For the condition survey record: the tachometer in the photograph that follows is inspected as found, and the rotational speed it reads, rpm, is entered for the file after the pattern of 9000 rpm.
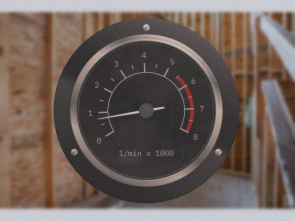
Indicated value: 750 rpm
